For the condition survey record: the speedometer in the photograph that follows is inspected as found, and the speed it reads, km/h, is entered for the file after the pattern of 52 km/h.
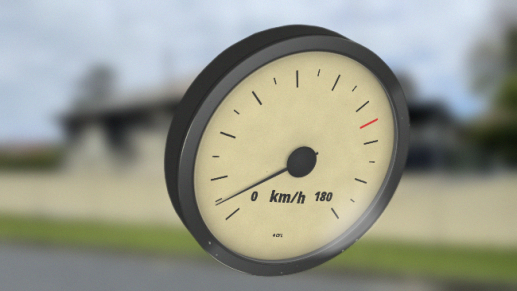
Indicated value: 10 km/h
